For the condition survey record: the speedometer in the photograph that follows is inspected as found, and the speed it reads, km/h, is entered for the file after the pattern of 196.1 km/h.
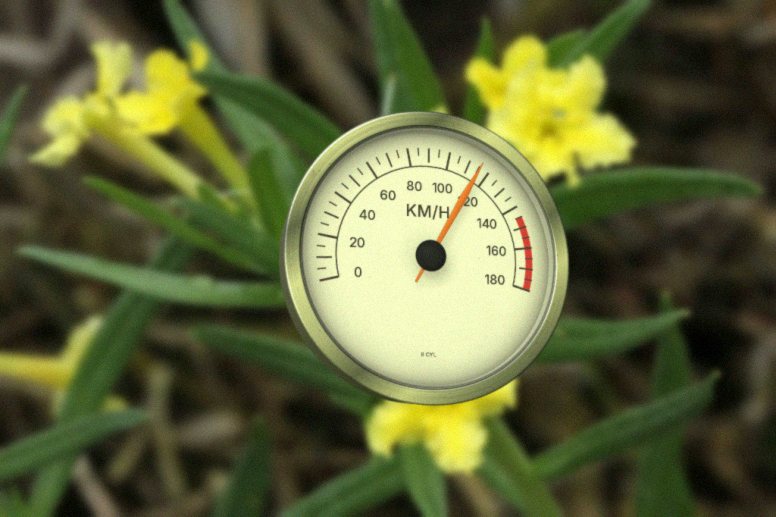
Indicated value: 115 km/h
